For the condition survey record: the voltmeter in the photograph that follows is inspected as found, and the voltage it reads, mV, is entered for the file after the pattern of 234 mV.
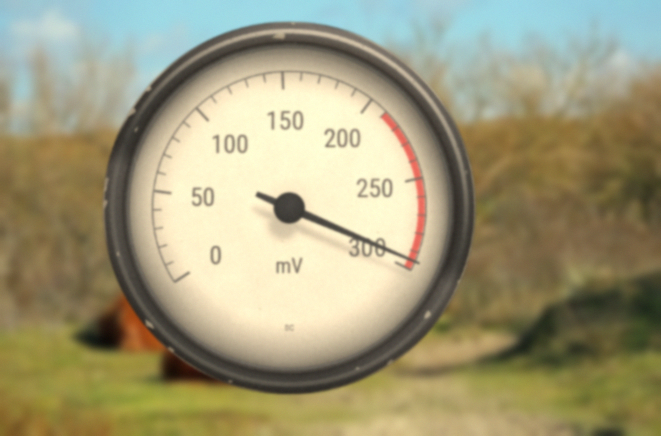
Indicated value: 295 mV
